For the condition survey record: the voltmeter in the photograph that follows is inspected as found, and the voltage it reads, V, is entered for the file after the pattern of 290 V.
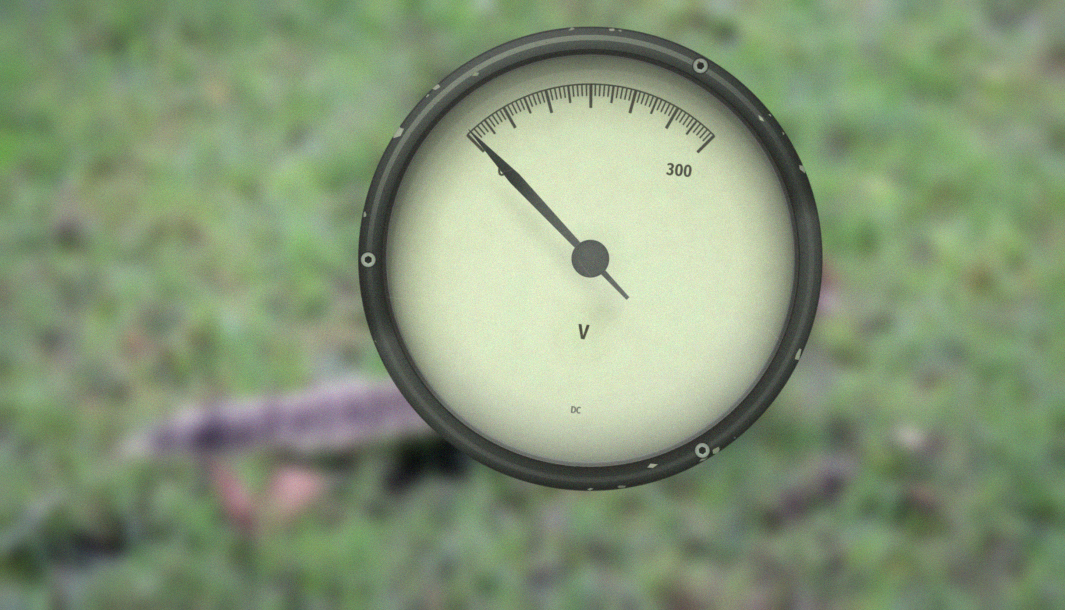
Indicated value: 5 V
